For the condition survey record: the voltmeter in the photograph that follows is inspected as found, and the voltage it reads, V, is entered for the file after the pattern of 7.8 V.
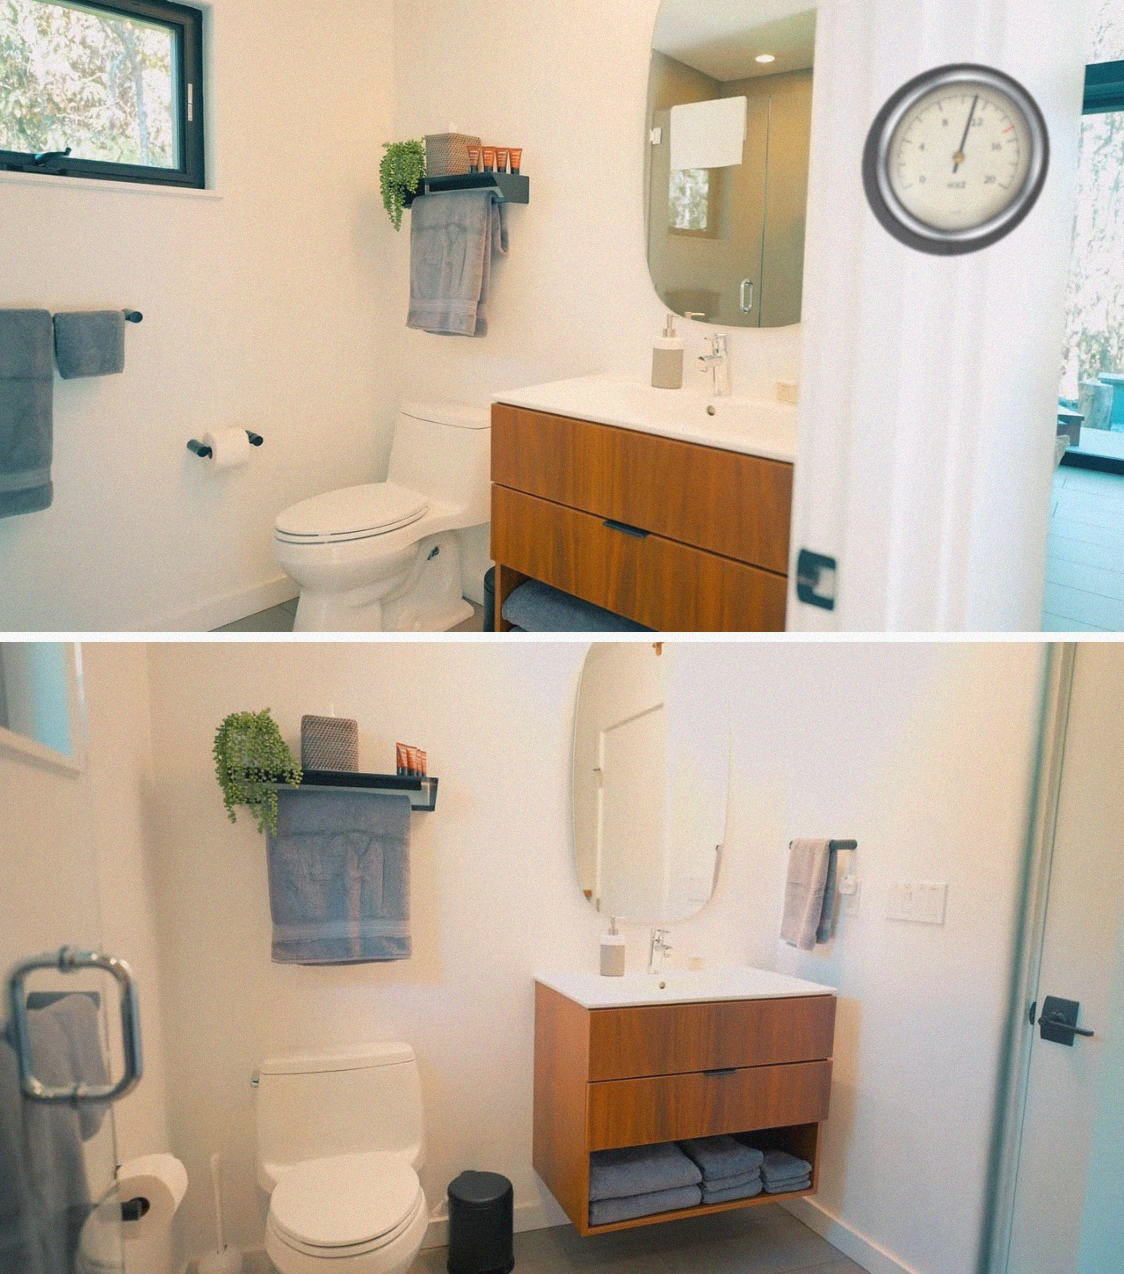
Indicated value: 11 V
